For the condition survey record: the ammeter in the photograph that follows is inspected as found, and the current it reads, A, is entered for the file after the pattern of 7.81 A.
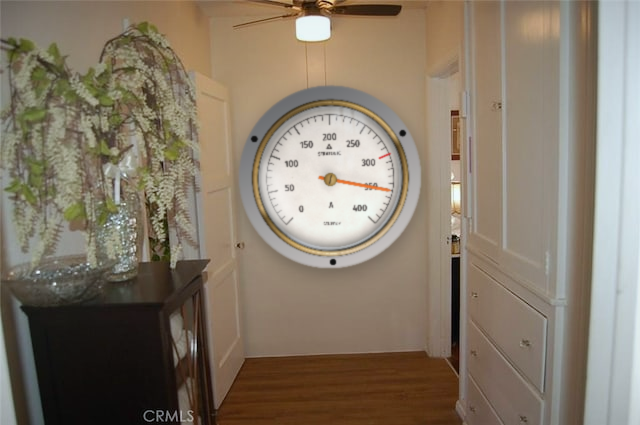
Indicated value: 350 A
